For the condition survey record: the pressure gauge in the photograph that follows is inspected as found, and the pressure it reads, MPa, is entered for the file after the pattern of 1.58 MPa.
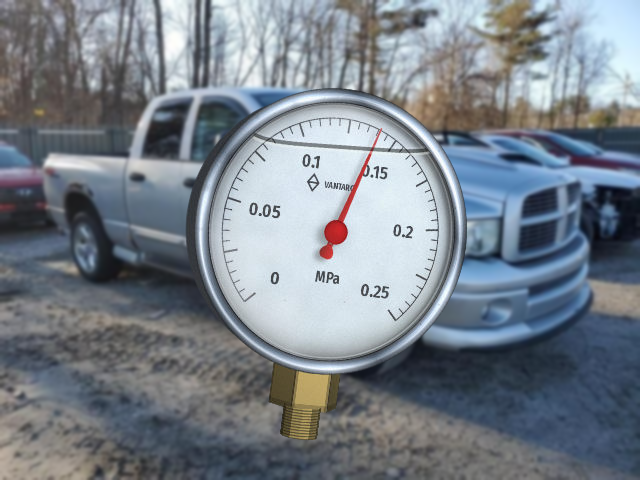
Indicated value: 0.14 MPa
